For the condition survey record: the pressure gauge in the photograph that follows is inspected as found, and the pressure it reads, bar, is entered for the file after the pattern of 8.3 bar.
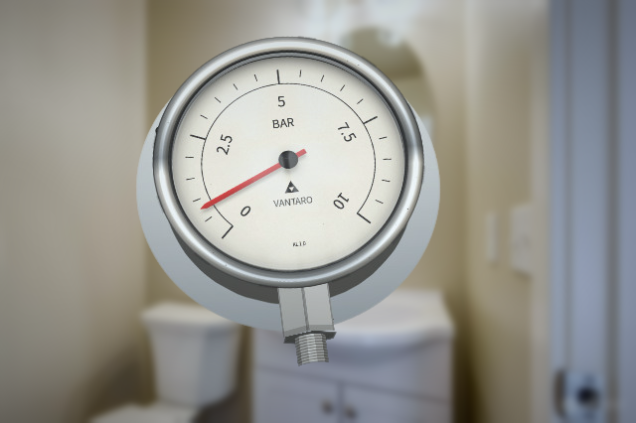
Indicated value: 0.75 bar
